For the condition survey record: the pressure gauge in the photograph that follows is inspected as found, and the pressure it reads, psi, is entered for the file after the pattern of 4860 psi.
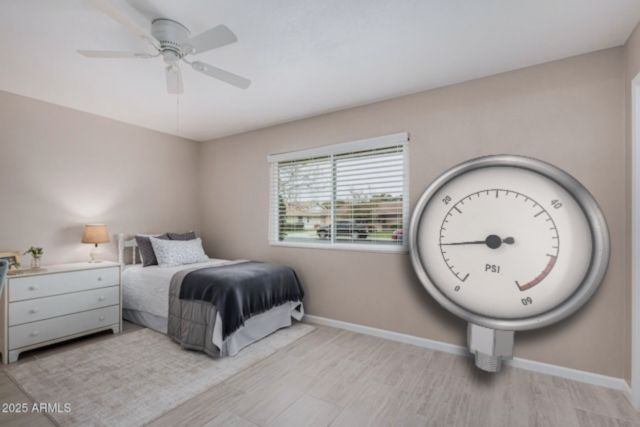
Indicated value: 10 psi
